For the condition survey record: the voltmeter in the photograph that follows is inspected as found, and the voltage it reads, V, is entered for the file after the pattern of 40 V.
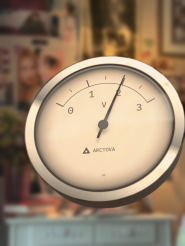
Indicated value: 2 V
